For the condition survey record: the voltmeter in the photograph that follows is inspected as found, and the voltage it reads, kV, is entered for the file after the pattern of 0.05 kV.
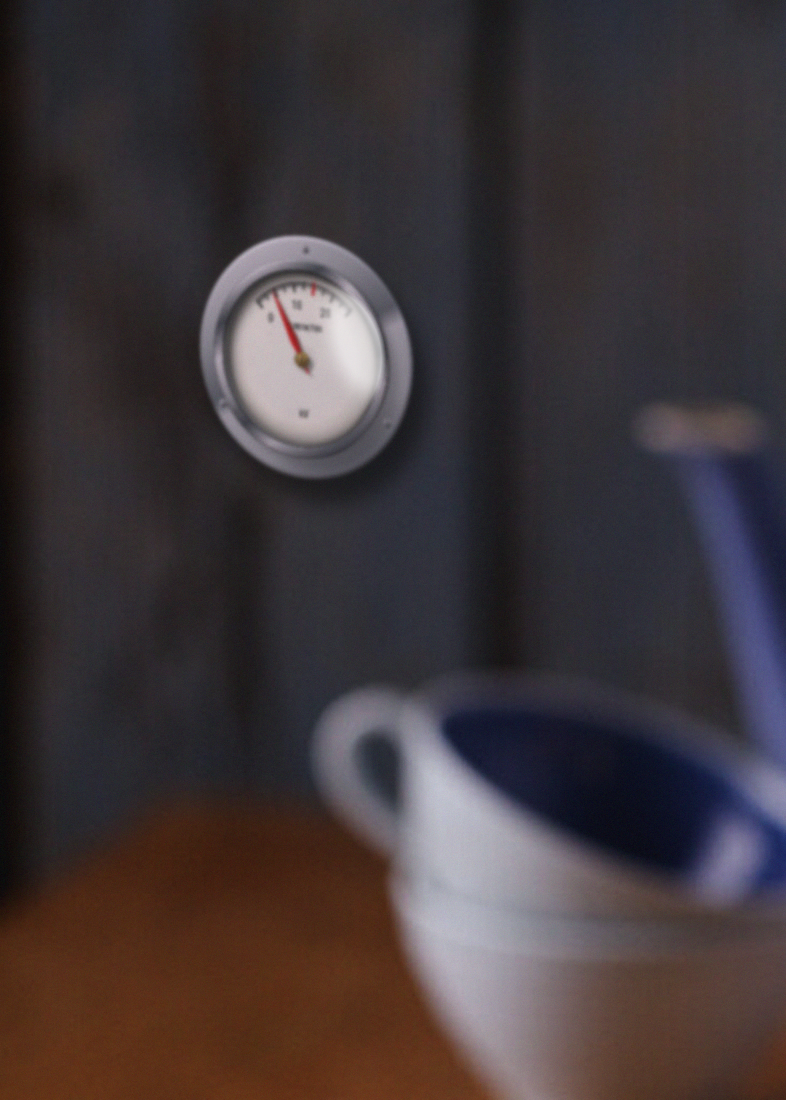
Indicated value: 5 kV
